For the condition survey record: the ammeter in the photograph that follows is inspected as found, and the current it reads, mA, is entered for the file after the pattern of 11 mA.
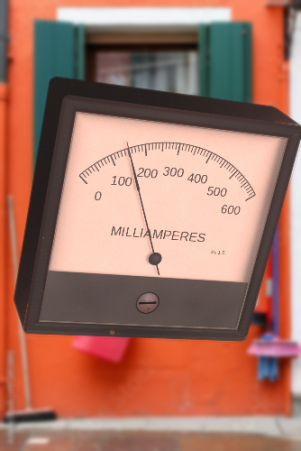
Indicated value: 150 mA
